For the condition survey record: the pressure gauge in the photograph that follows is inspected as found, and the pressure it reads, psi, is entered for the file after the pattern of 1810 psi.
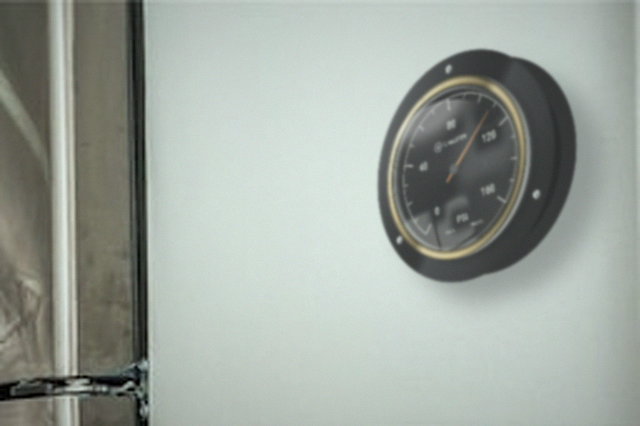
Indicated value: 110 psi
